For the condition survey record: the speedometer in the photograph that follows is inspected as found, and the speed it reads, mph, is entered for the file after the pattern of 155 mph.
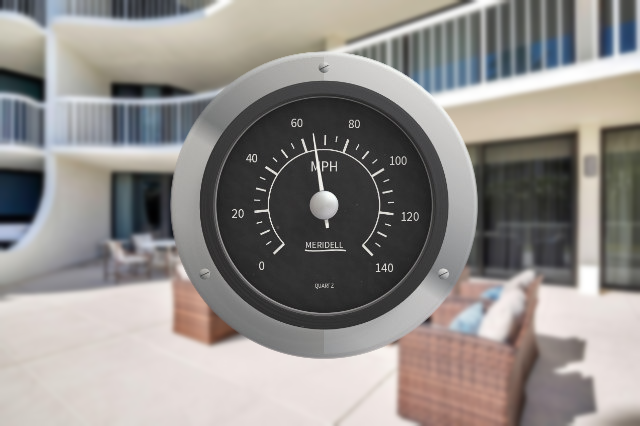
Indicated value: 65 mph
